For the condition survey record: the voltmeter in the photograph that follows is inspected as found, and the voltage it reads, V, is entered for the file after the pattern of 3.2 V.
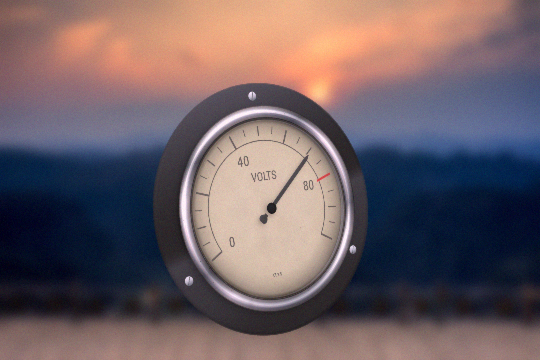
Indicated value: 70 V
